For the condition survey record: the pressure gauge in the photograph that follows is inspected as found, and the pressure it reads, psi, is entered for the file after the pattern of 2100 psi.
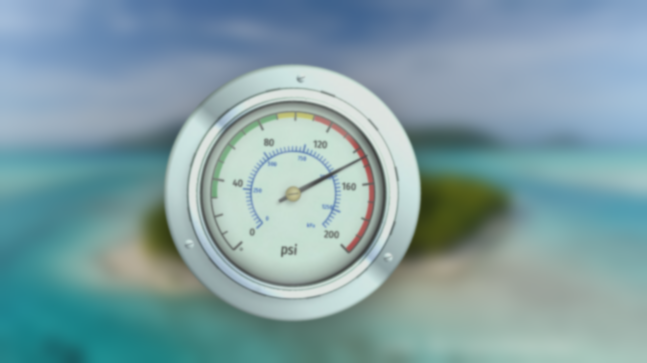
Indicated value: 145 psi
